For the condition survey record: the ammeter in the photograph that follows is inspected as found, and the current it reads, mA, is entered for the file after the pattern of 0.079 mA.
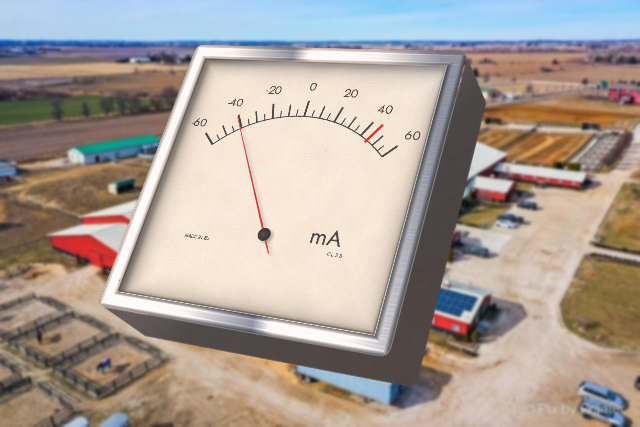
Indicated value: -40 mA
